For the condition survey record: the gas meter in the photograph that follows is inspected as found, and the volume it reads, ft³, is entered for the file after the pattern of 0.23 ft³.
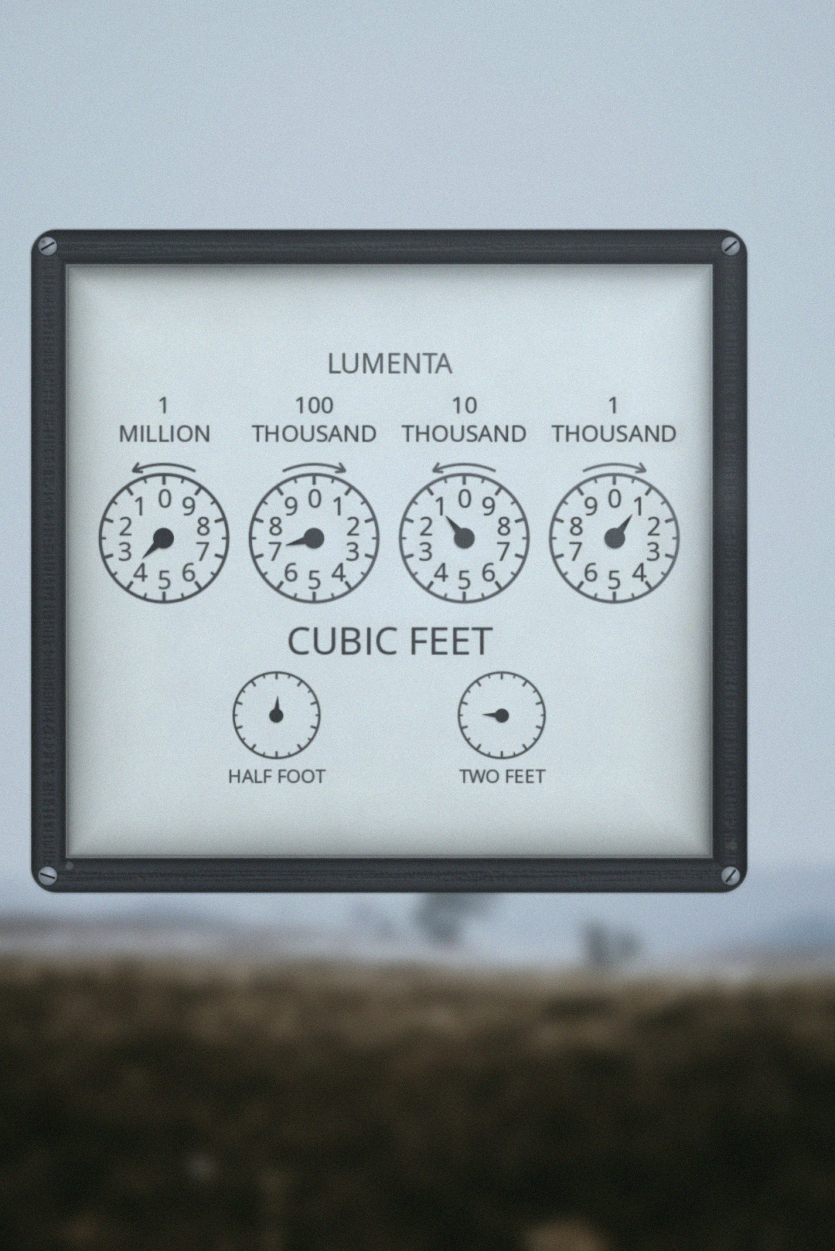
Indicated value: 371100 ft³
